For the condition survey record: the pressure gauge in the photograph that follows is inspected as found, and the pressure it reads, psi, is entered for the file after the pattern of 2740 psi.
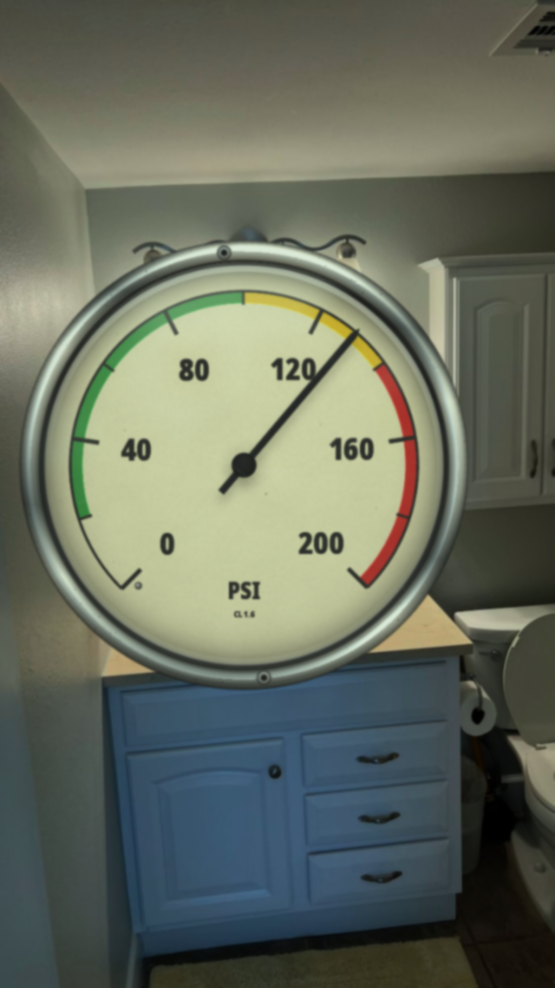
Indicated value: 130 psi
